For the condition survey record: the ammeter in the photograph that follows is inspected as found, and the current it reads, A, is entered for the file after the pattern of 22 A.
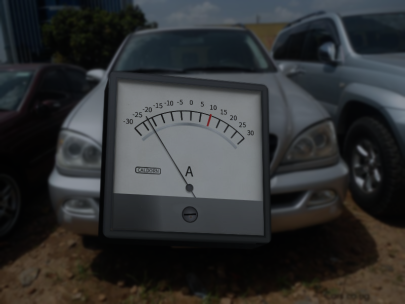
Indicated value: -22.5 A
